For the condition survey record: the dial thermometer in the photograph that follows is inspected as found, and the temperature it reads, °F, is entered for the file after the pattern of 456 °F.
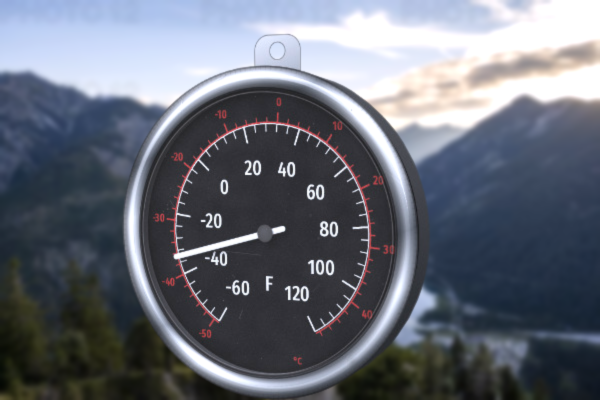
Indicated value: -34 °F
